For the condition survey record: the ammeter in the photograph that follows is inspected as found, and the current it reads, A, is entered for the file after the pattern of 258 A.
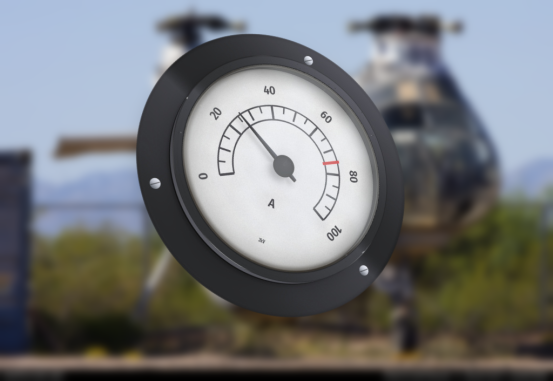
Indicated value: 25 A
